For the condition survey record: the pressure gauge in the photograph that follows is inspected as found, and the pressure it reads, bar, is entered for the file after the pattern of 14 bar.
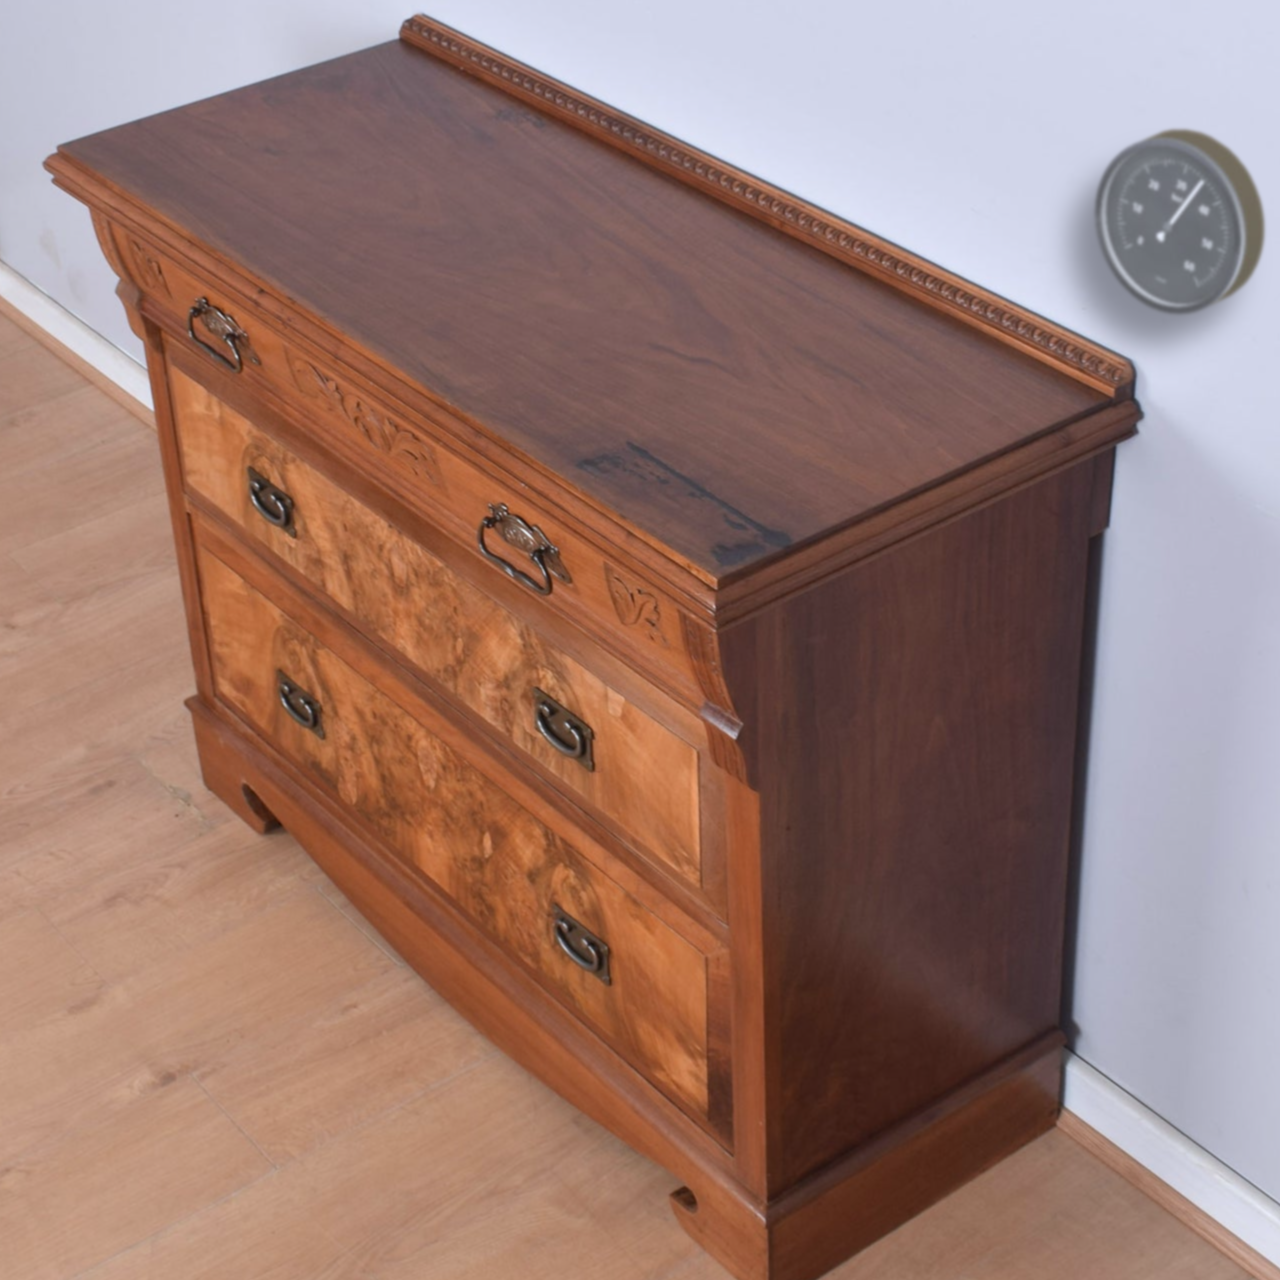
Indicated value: 35 bar
